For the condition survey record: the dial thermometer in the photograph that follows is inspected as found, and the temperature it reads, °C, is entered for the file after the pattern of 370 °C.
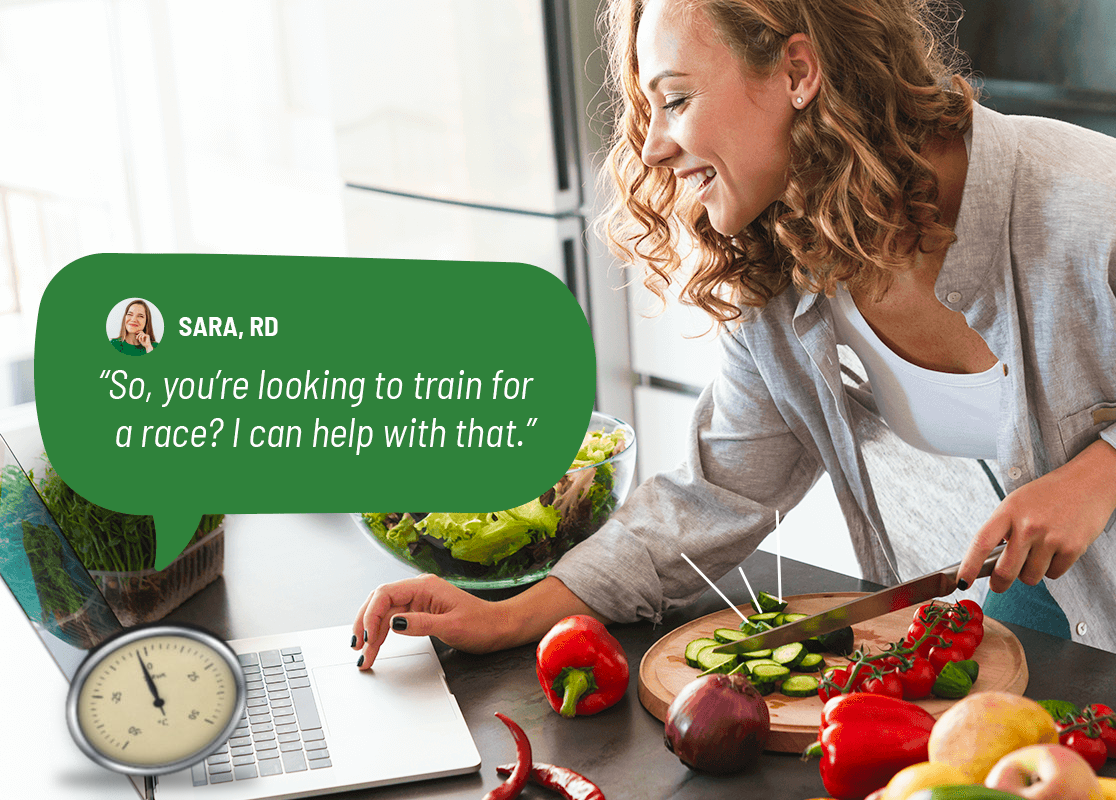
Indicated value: -2.5 °C
